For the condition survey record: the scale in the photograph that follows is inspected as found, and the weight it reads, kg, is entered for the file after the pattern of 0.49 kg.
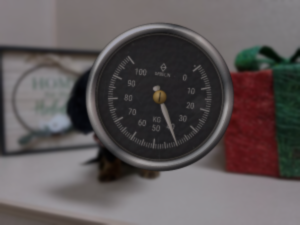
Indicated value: 40 kg
